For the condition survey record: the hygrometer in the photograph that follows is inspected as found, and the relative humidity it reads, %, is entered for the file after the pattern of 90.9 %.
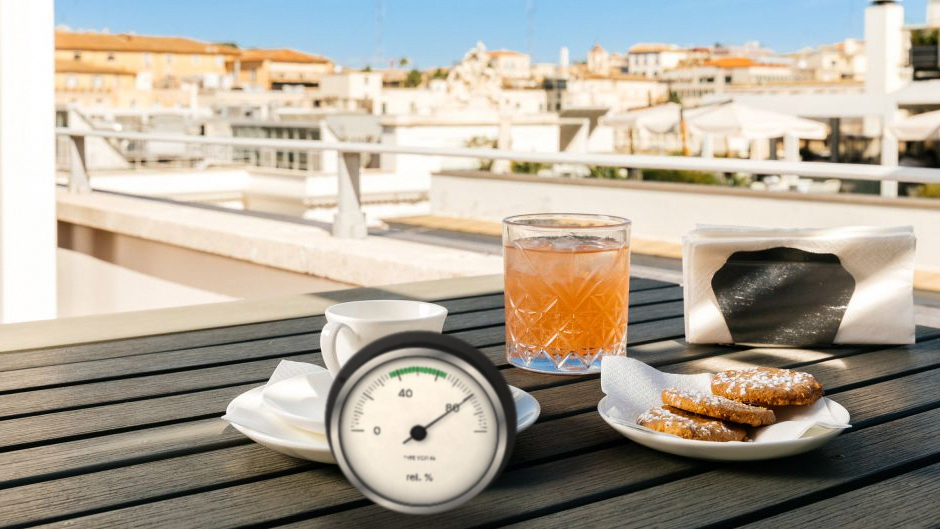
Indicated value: 80 %
